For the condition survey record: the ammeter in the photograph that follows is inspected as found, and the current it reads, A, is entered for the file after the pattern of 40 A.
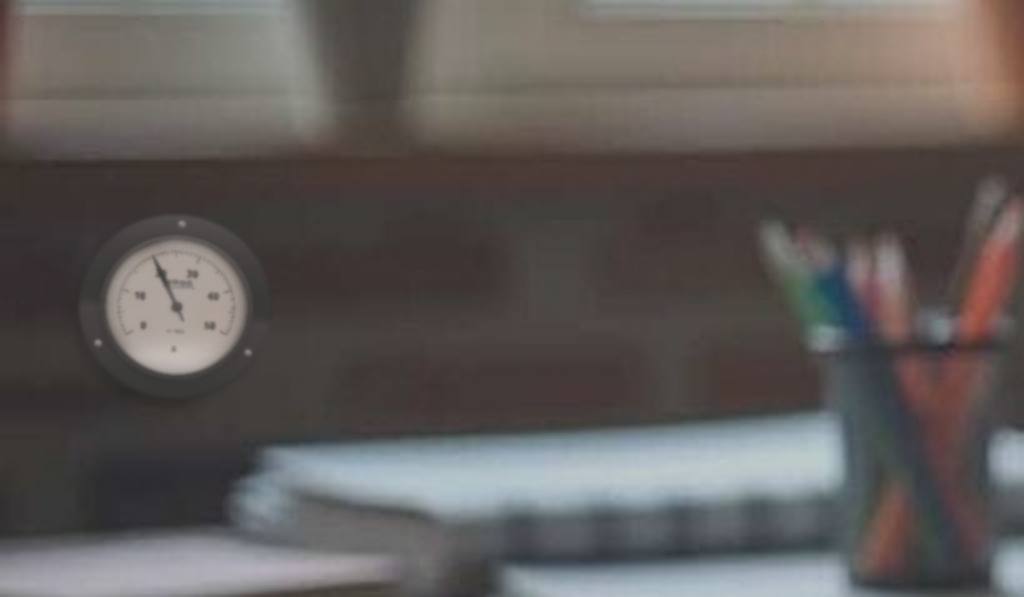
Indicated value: 20 A
